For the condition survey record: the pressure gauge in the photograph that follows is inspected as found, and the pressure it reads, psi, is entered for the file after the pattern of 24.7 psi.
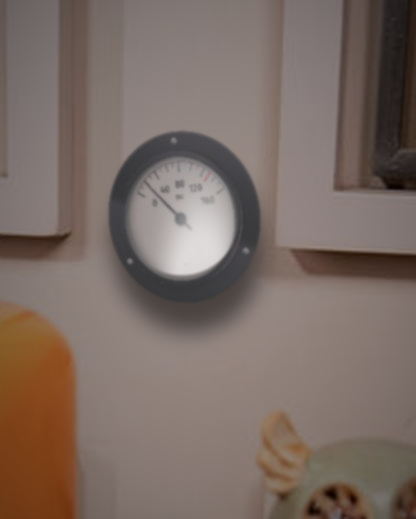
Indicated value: 20 psi
